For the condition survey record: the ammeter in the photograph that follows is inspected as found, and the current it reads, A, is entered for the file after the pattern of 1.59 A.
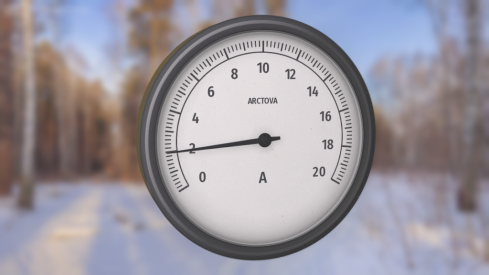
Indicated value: 2 A
